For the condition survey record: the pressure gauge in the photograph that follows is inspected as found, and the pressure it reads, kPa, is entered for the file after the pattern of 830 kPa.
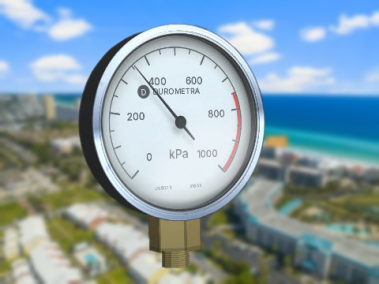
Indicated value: 350 kPa
